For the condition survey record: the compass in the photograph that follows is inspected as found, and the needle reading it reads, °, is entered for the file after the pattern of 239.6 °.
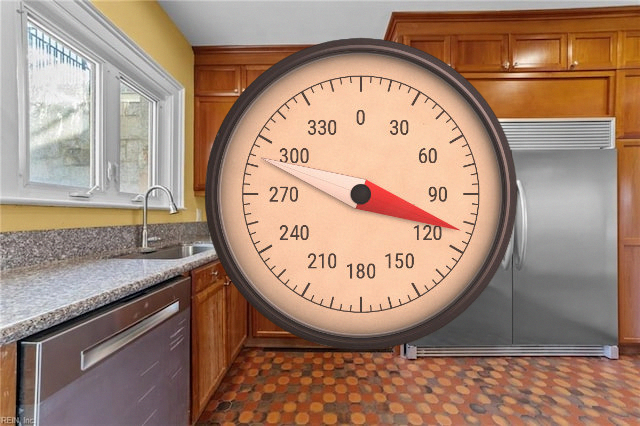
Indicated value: 110 °
